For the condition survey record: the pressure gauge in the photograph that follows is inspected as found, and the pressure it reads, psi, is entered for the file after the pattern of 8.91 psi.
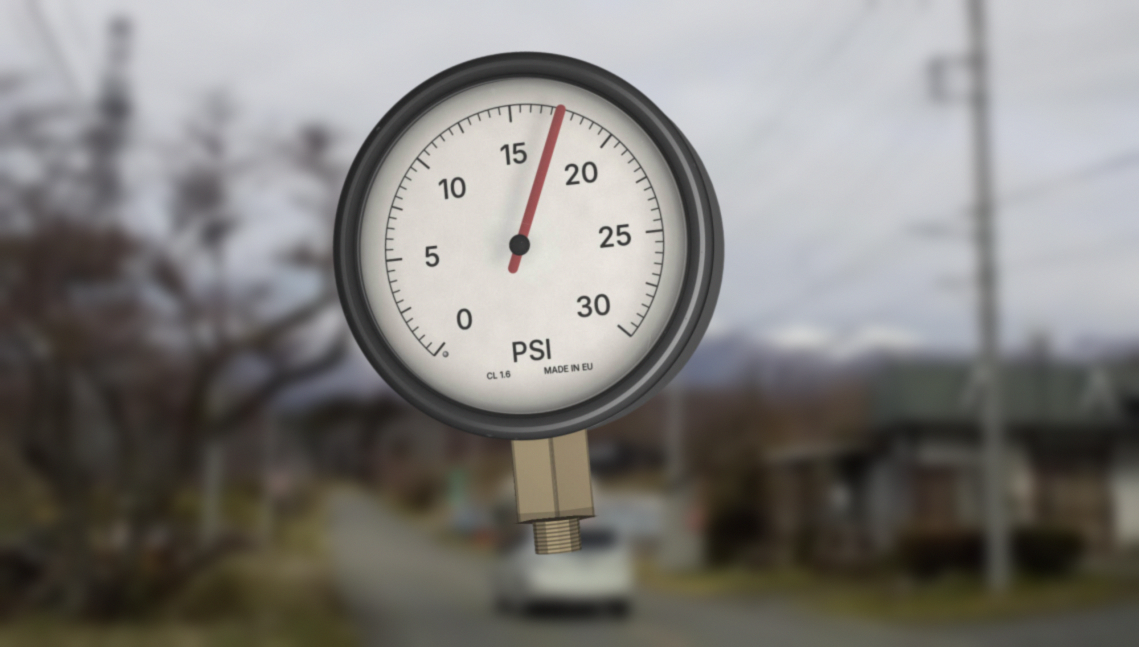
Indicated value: 17.5 psi
